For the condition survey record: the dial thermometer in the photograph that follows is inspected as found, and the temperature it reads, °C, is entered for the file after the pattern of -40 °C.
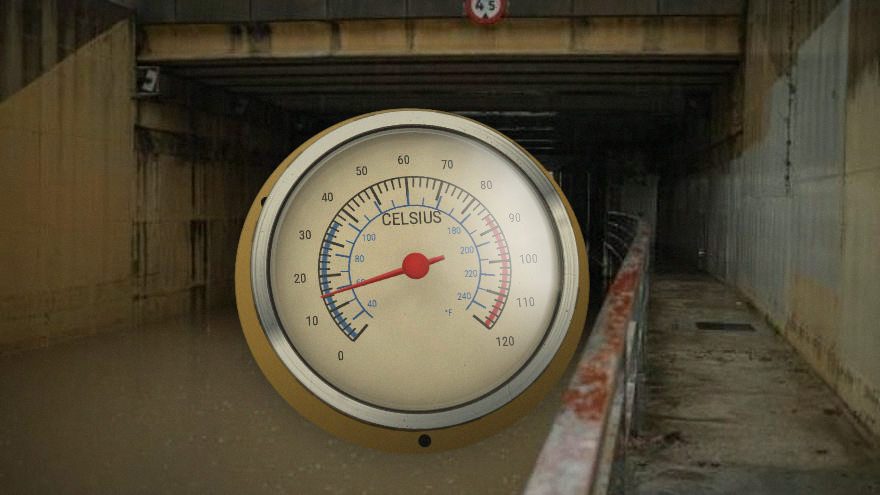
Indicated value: 14 °C
